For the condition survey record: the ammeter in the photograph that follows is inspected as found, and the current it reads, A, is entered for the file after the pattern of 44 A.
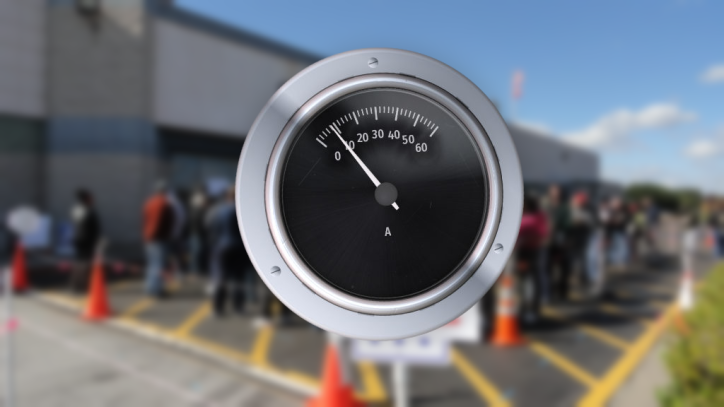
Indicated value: 8 A
